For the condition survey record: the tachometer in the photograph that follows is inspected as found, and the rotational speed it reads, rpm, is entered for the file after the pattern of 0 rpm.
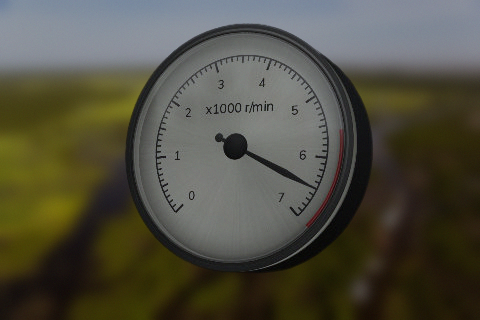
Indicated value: 6500 rpm
